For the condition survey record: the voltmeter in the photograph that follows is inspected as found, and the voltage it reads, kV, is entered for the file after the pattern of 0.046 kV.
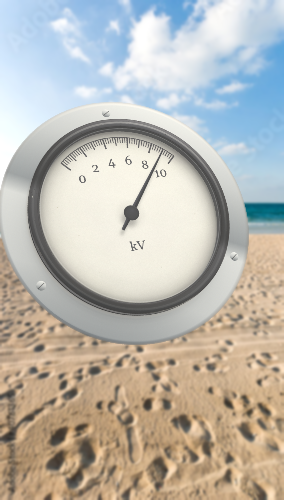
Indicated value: 9 kV
